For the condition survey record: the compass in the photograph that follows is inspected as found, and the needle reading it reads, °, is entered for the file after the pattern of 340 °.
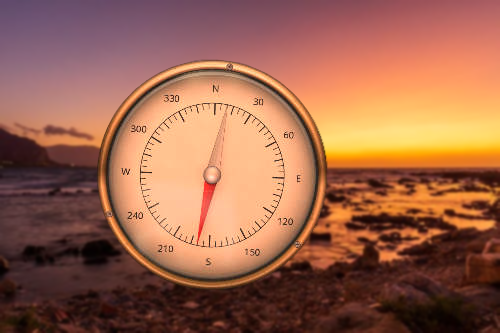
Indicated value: 190 °
